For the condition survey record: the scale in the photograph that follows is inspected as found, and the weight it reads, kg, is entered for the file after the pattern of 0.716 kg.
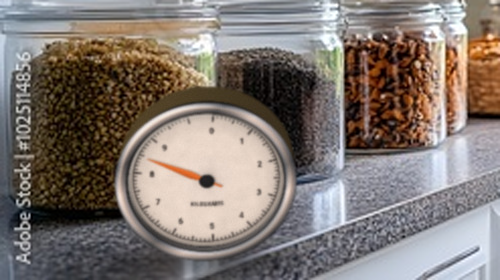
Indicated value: 8.5 kg
